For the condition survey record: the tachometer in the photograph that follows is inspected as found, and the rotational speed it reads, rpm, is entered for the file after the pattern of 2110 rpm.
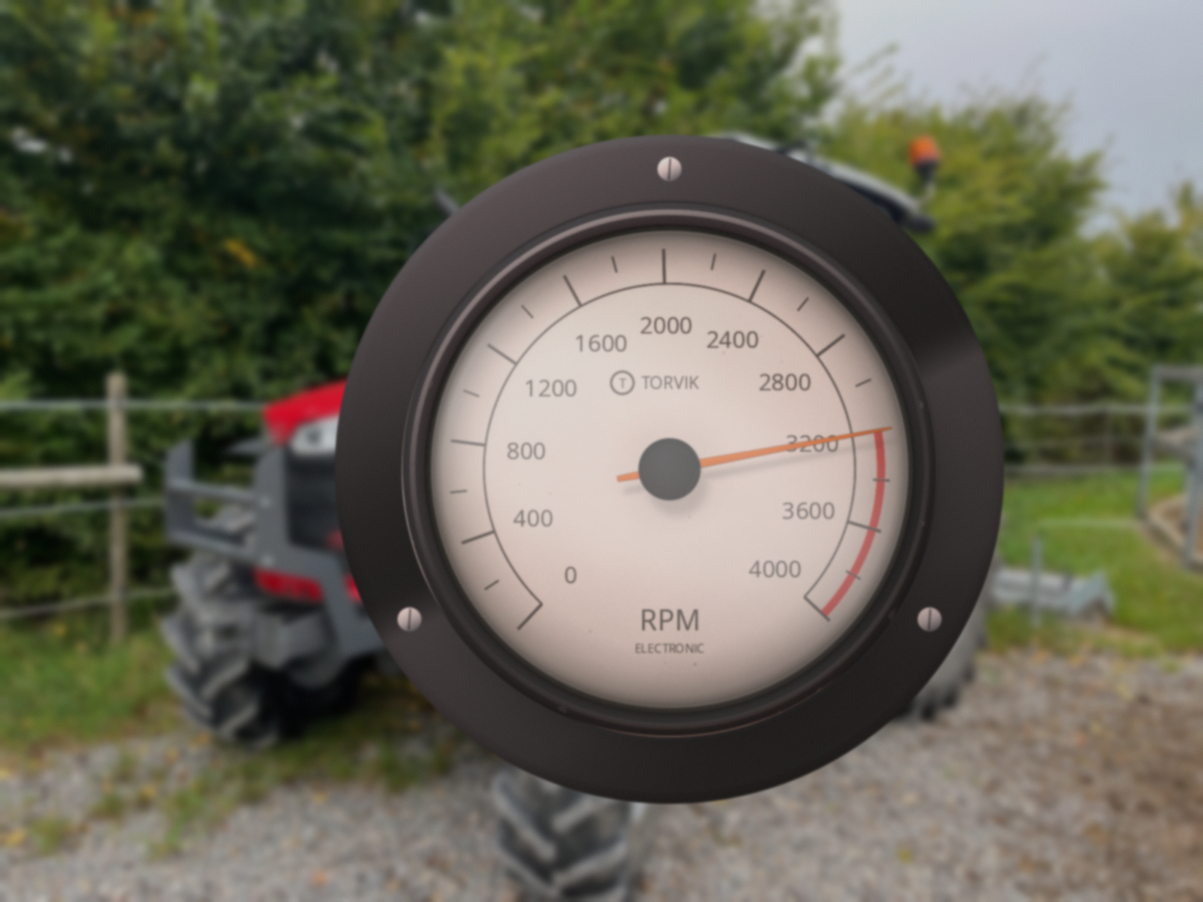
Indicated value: 3200 rpm
